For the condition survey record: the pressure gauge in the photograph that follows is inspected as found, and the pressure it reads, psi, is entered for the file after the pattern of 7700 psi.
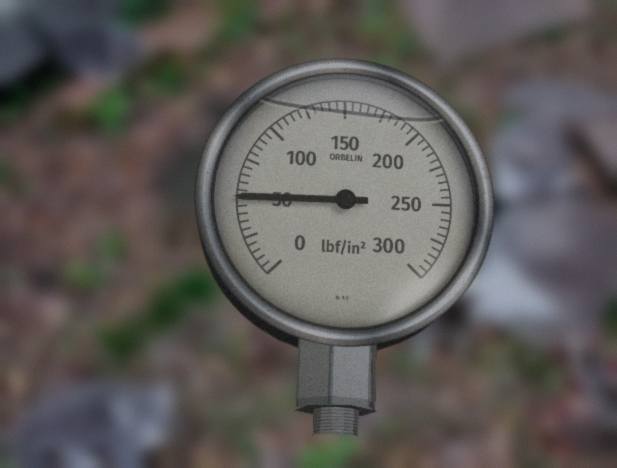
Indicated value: 50 psi
